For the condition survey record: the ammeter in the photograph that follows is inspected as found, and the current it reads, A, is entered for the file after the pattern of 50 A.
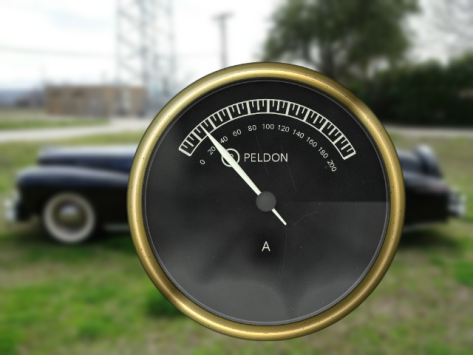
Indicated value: 30 A
